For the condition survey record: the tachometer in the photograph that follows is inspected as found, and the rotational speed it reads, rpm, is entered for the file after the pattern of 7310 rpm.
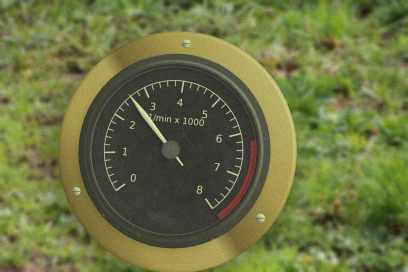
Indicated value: 2600 rpm
